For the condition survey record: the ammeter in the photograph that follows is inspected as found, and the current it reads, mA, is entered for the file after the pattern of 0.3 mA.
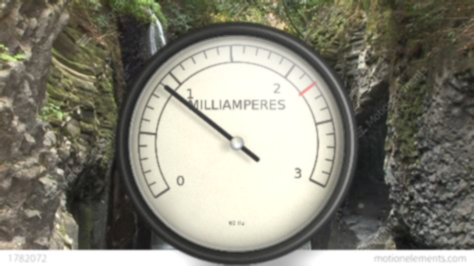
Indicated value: 0.9 mA
